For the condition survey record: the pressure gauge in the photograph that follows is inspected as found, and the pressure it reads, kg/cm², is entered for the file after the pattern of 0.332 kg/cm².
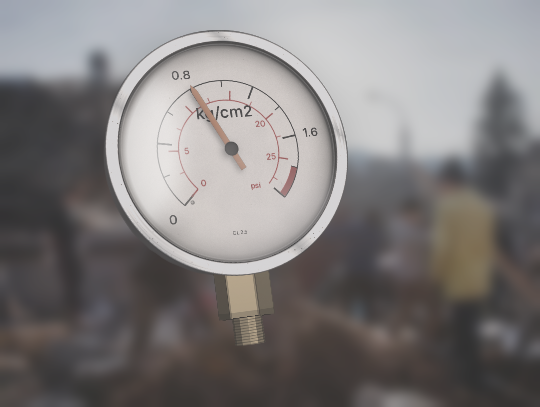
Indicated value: 0.8 kg/cm²
